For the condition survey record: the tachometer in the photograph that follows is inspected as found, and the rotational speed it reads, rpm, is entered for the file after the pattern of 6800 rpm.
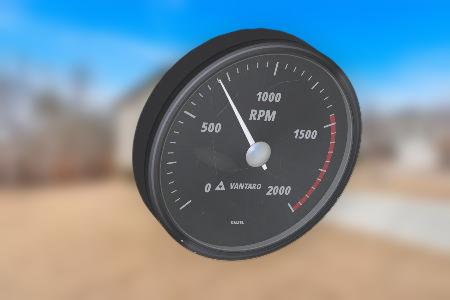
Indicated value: 700 rpm
